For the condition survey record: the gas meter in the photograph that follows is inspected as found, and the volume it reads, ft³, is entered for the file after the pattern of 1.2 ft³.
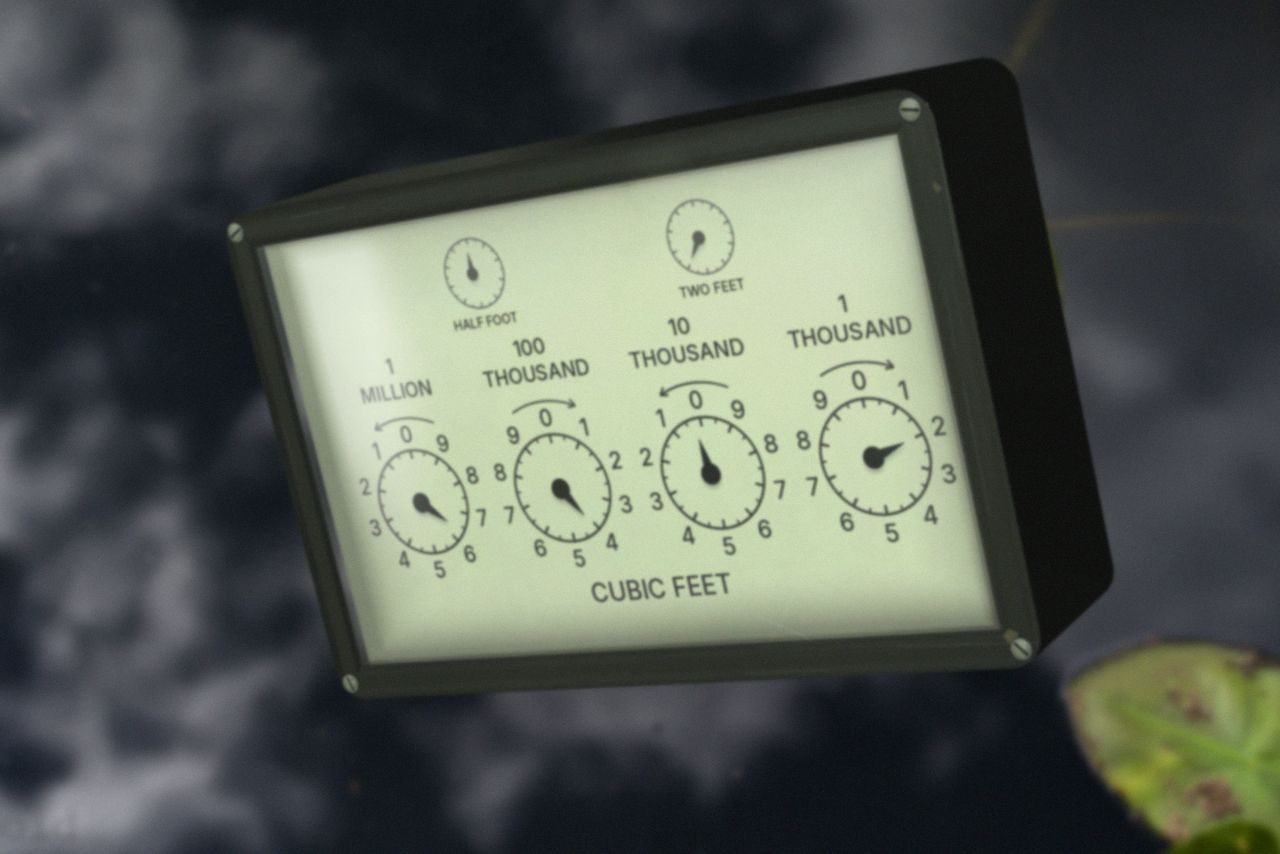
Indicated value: 640200 ft³
